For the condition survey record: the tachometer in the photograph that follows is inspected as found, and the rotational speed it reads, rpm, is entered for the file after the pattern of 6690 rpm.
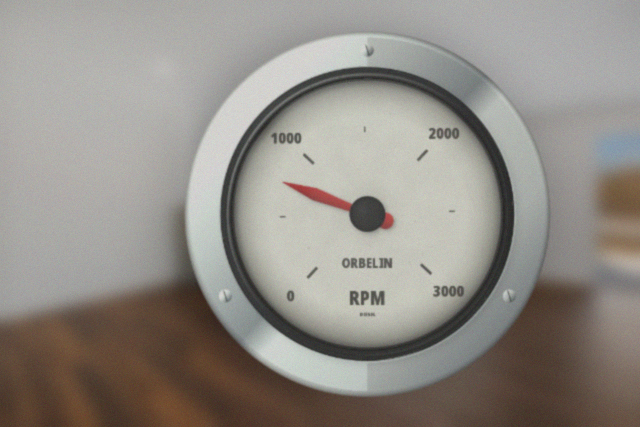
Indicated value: 750 rpm
